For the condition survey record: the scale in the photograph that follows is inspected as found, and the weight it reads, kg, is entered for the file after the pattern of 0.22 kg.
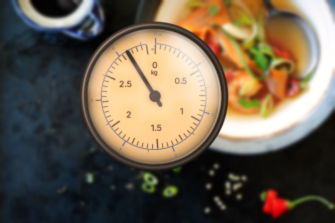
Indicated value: 2.8 kg
